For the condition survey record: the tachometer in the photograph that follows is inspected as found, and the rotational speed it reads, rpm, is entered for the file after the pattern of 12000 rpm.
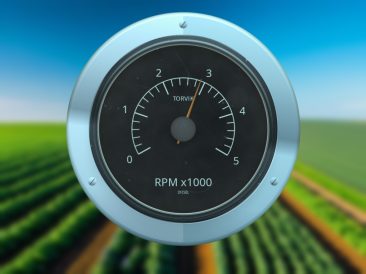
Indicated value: 2900 rpm
